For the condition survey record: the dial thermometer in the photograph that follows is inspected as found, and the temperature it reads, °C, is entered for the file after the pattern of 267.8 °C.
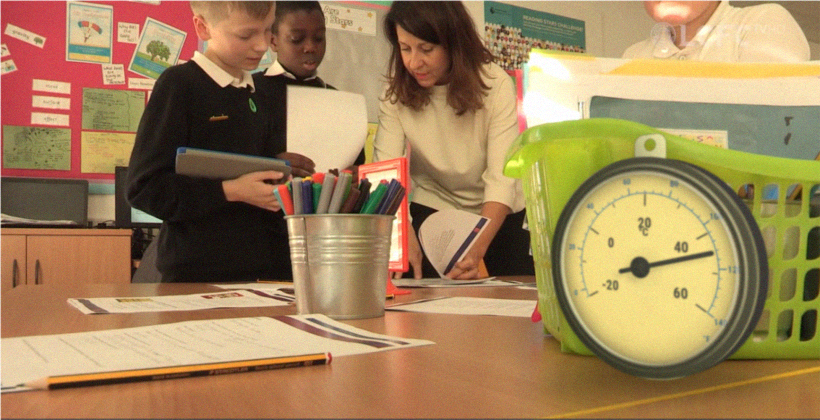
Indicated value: 45 °C
